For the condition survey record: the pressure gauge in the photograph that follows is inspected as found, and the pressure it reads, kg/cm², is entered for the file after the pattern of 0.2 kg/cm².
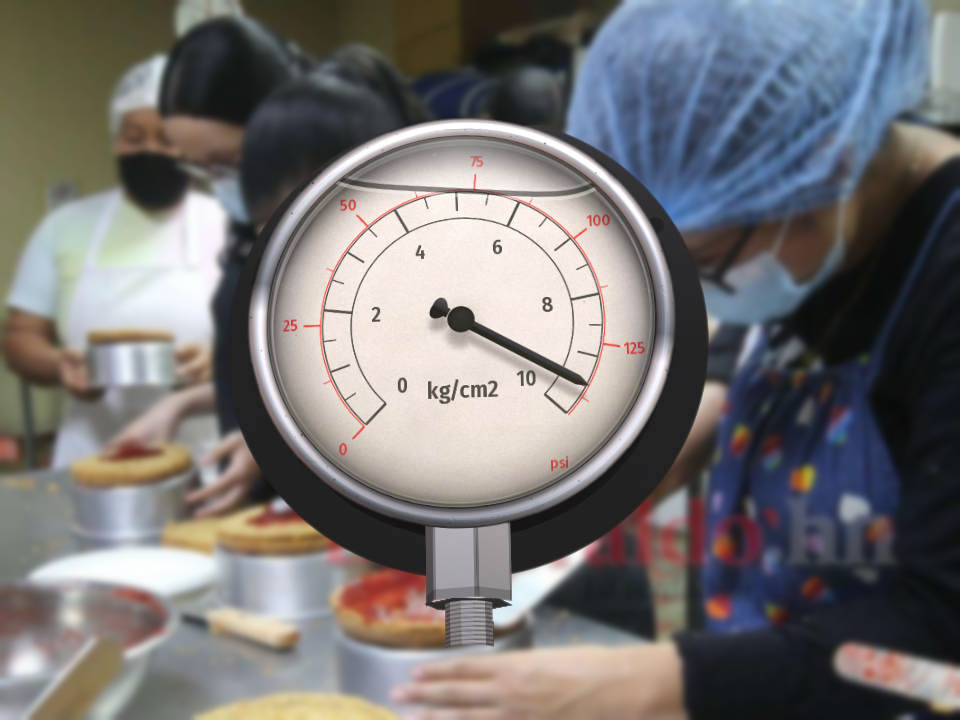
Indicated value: 9.5 kg/cm²
